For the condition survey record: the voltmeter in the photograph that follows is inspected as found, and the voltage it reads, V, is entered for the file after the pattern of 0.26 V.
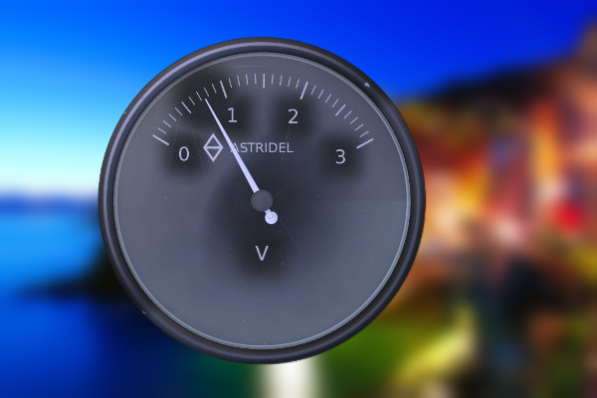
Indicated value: 0.75 V
